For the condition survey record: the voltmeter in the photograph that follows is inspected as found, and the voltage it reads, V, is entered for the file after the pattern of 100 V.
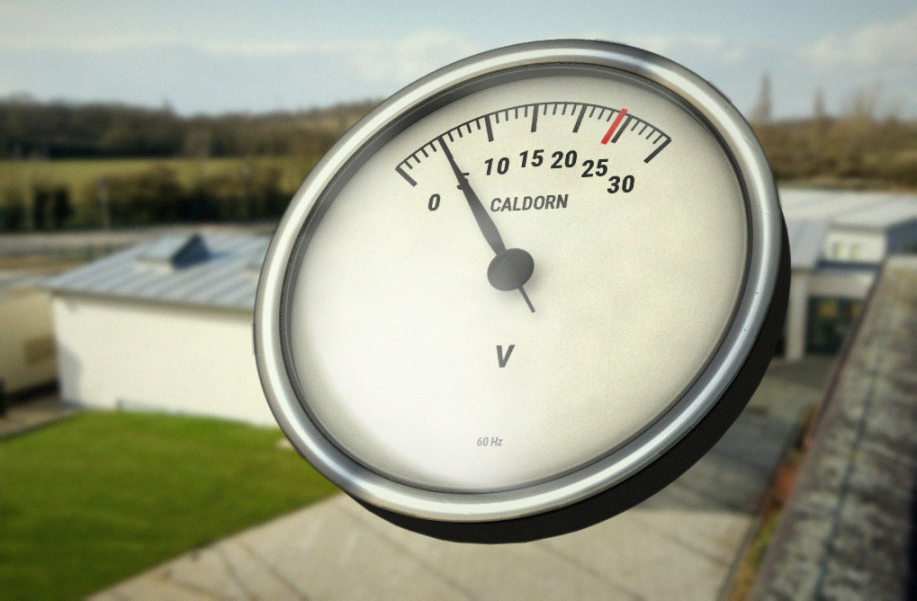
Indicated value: 5 V
